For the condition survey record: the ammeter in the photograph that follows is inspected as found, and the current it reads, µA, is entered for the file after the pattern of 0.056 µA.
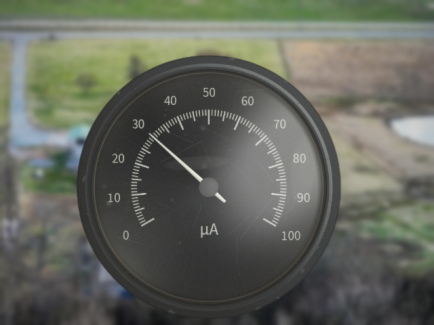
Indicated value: 30 µA
